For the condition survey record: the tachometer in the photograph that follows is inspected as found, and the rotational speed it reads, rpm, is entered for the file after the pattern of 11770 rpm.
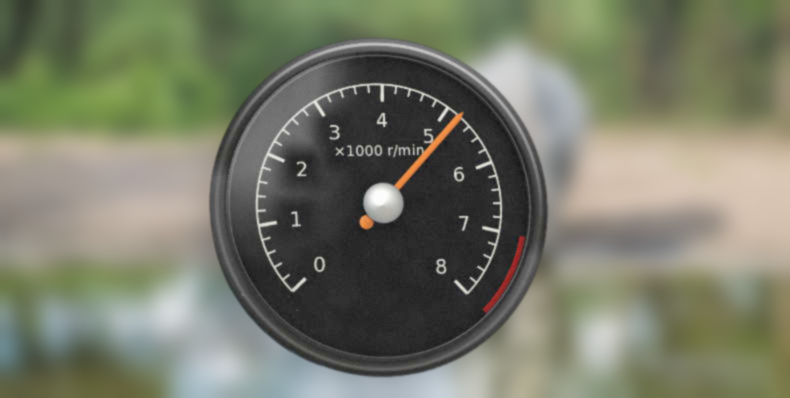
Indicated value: 5200 rpm
